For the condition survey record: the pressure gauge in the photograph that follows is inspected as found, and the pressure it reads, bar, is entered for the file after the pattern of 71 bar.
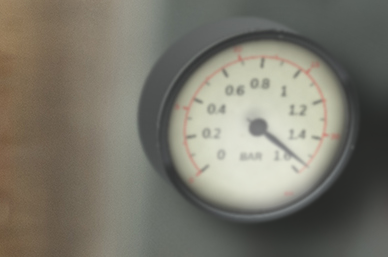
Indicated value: 1.55 bar
